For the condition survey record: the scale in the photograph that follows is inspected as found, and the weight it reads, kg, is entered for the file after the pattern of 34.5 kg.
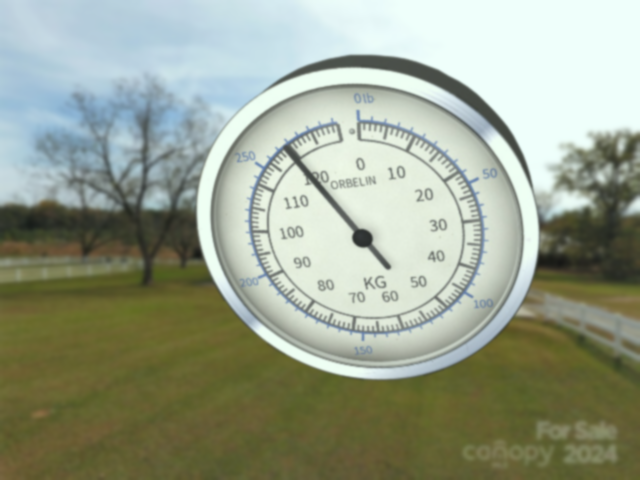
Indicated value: 120 kg
